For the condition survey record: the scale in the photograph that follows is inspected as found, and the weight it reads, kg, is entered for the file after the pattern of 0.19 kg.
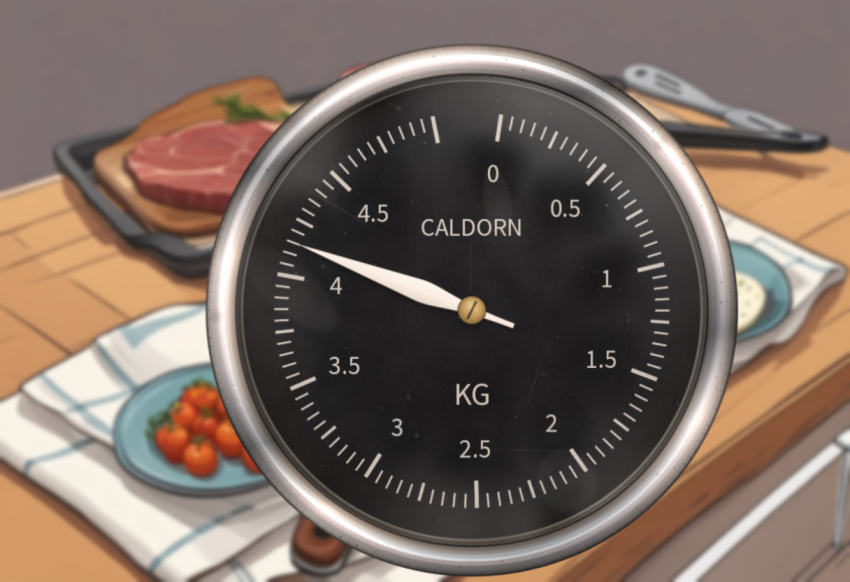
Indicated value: 4.15 kg
